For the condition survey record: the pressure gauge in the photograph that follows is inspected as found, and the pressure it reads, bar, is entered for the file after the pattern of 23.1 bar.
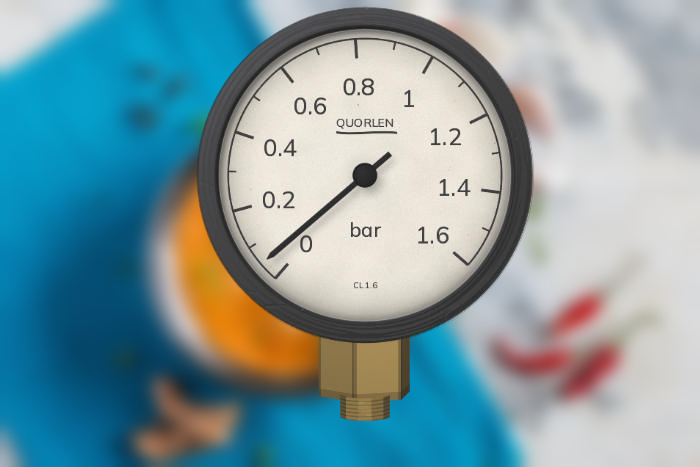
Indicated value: 0.05 bar
